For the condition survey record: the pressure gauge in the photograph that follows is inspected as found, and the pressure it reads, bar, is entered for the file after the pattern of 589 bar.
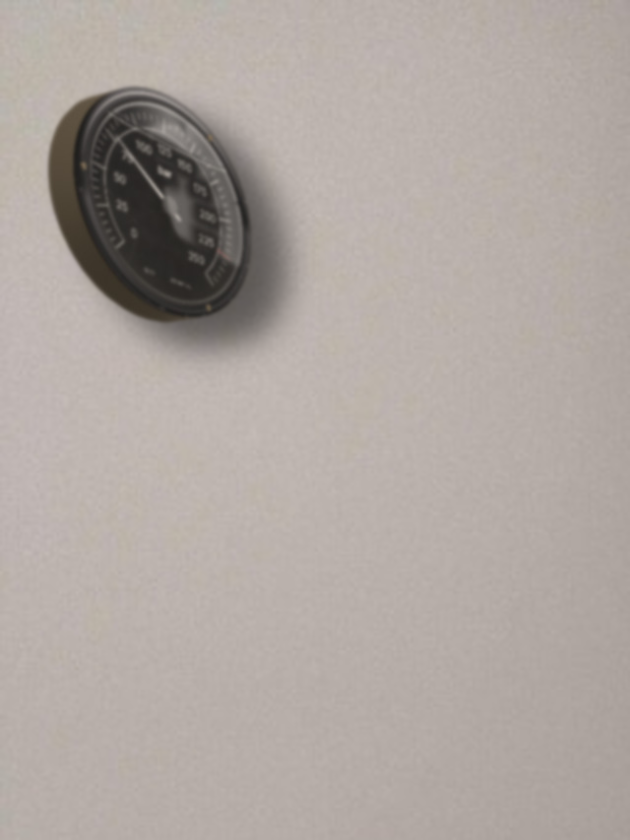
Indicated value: 75 bar
